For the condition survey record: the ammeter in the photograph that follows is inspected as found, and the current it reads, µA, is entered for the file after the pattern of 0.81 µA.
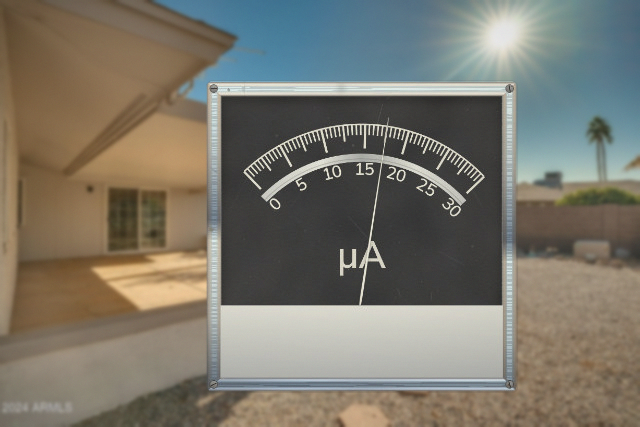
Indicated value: 17.5 µA
